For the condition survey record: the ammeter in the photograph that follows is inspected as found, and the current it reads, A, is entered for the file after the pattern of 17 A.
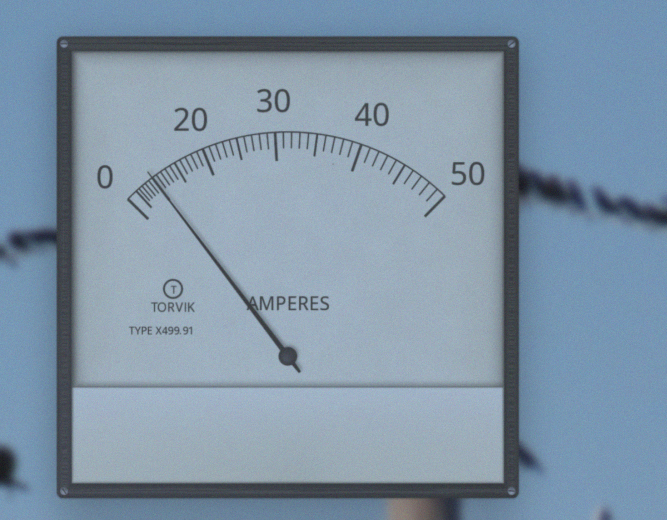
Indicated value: 10 A
